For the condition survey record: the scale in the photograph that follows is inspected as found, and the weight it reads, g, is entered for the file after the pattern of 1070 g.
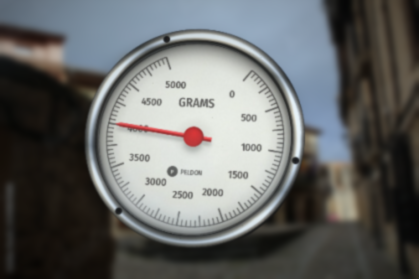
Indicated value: 4000 g
